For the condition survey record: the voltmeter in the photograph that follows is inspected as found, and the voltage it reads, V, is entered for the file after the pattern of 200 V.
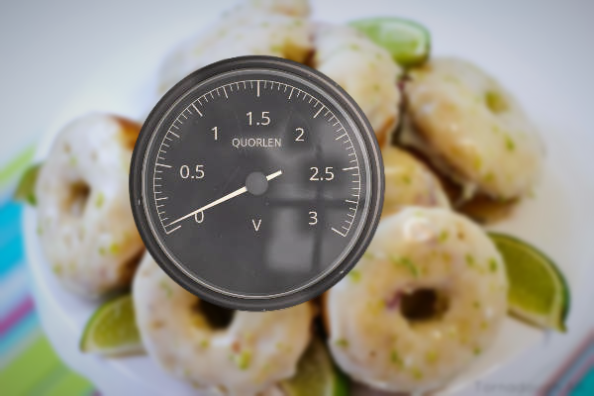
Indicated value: 0.05 V
